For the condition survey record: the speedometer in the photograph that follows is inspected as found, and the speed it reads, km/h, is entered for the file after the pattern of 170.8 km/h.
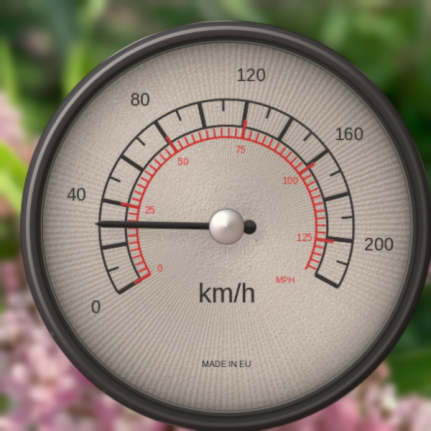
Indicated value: 30 km/h
